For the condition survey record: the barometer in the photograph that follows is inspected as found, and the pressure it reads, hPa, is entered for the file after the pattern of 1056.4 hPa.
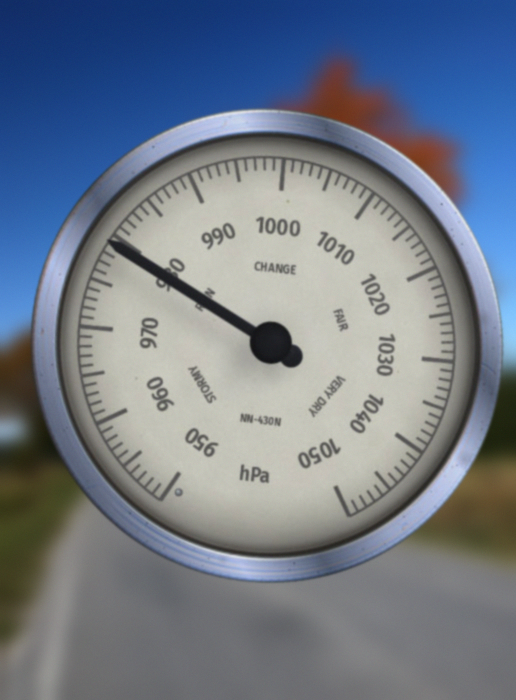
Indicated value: 979 hPa
